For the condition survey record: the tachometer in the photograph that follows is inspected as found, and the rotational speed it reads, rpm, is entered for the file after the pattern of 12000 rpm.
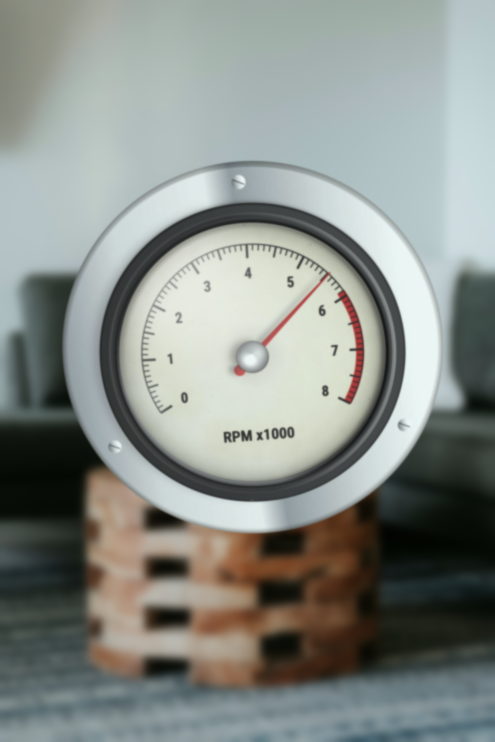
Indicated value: 5500 rpm
